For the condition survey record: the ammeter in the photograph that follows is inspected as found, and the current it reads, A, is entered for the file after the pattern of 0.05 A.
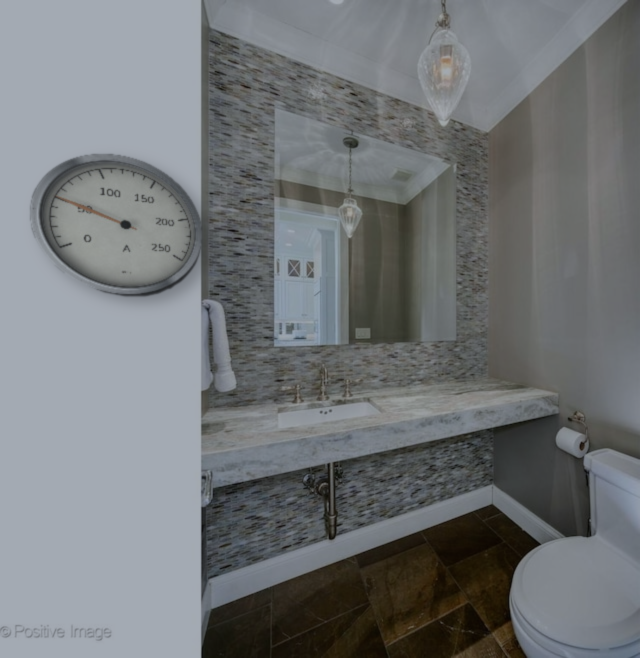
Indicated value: 50 A
